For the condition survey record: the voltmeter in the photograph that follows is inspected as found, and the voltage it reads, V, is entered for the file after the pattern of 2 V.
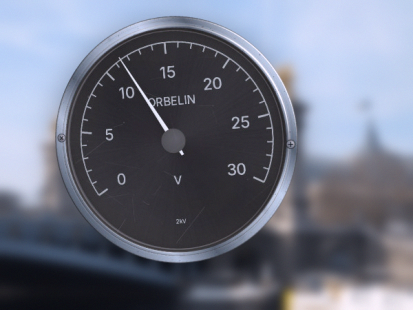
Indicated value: 11.5 V
